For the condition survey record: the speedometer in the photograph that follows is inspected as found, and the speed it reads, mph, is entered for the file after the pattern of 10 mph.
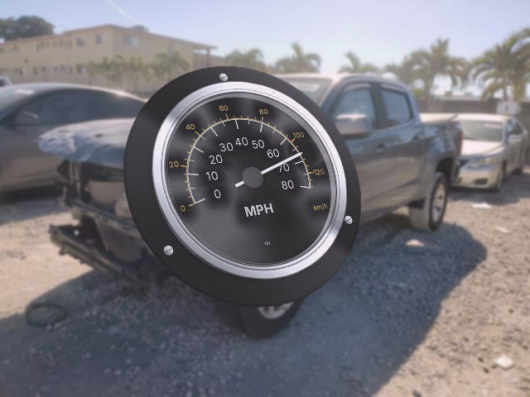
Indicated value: 67.5 mph
